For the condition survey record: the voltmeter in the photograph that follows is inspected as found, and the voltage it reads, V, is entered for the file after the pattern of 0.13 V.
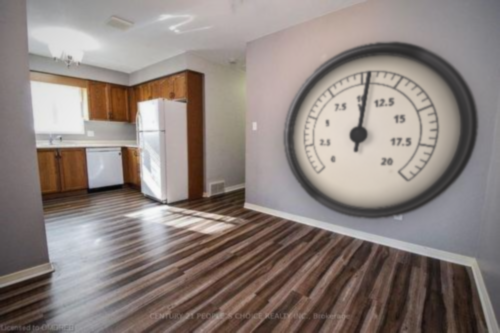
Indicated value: 10.5 V
